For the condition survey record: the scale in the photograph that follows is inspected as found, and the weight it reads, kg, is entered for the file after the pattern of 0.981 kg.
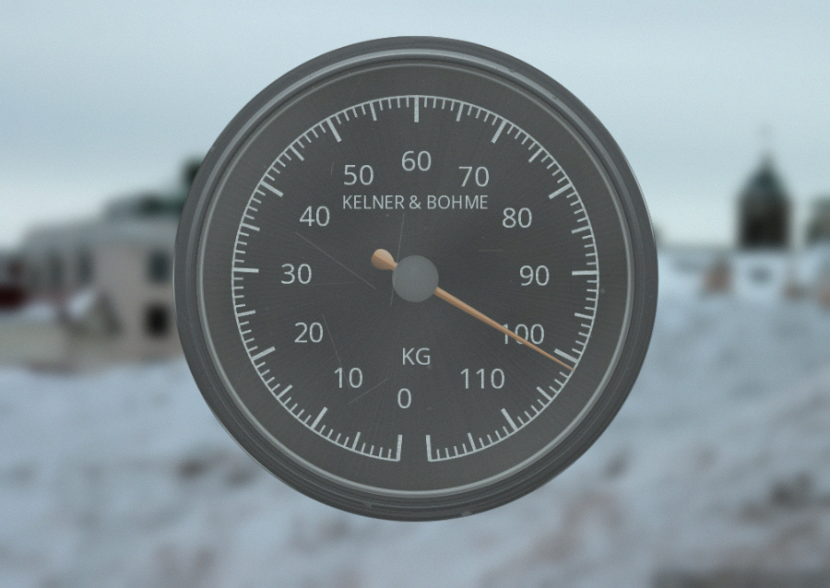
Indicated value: 101 kg
